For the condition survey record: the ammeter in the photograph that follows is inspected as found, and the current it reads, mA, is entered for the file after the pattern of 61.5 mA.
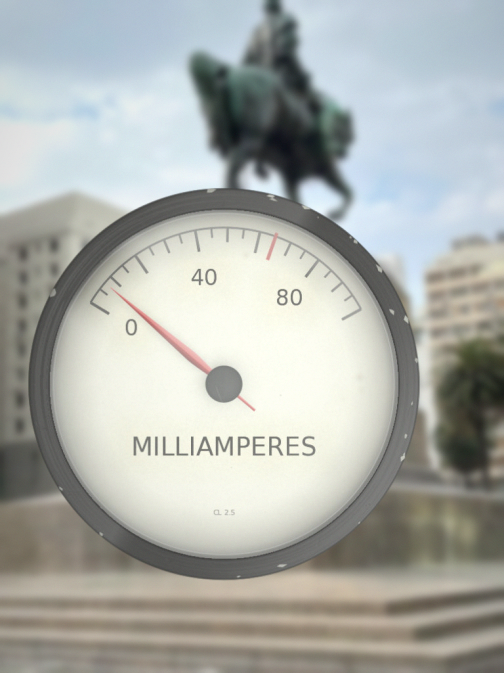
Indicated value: 7.5 mA
